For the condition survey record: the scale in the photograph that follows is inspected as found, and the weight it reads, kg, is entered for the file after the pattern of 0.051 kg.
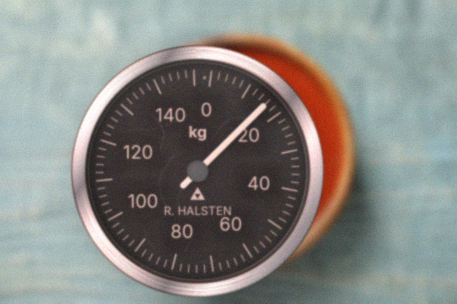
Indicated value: 16 kg
